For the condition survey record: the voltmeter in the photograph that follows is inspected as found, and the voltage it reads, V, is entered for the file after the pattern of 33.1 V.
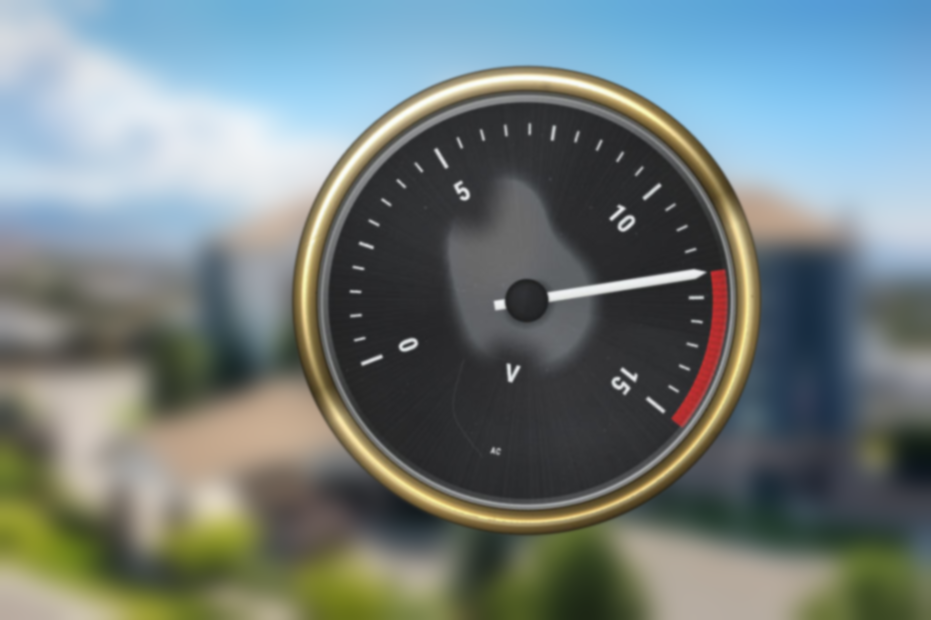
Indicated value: 12 V
